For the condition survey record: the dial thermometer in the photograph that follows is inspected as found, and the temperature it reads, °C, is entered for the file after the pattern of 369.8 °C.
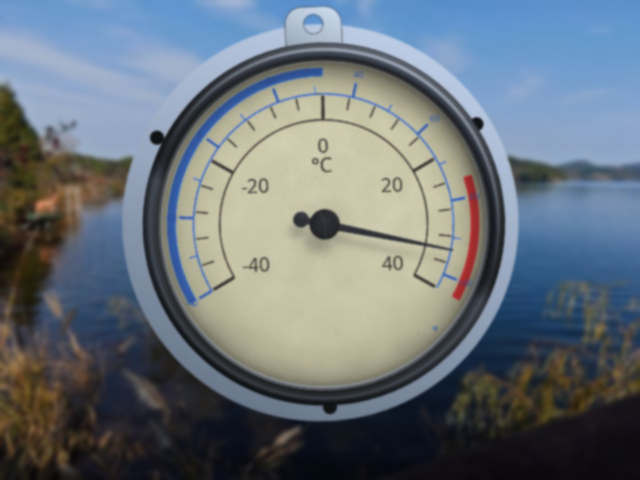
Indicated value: 34 °C
